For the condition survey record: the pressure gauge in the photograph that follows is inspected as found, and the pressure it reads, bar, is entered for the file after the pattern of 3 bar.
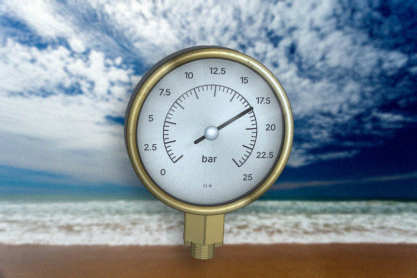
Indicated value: 17.5 bar
